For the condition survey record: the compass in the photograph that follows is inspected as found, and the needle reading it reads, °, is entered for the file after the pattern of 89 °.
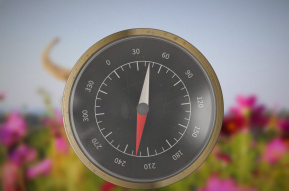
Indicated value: 225 °
